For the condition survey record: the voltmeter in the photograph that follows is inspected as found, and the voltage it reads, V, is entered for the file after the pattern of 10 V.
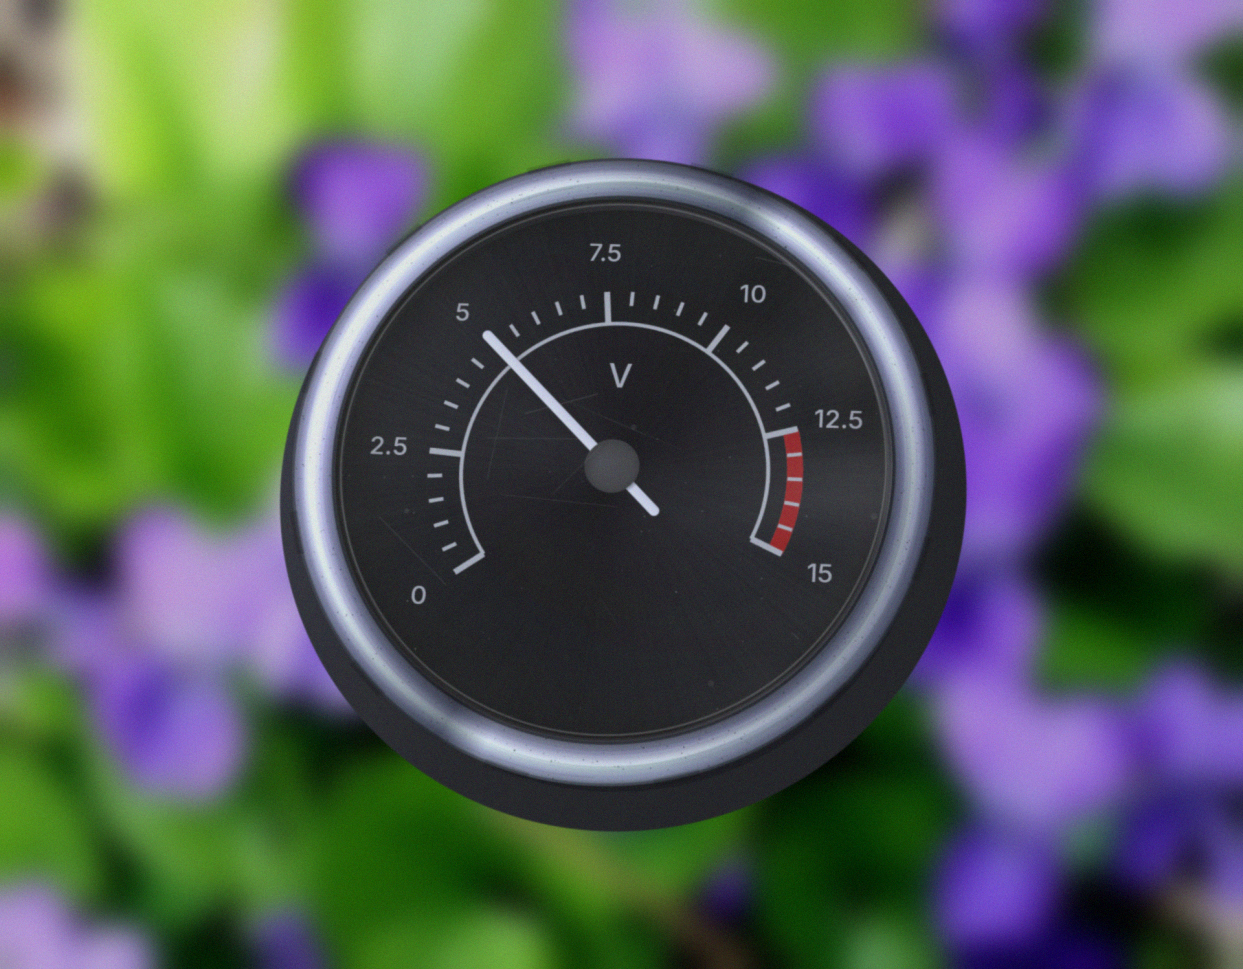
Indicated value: 5 V
